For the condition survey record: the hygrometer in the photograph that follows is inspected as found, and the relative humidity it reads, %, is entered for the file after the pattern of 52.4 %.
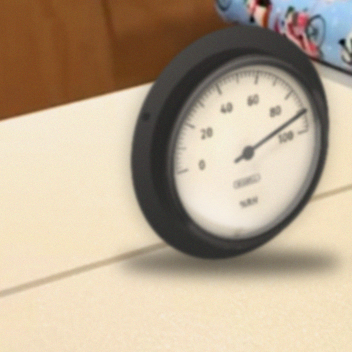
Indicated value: 90 %
